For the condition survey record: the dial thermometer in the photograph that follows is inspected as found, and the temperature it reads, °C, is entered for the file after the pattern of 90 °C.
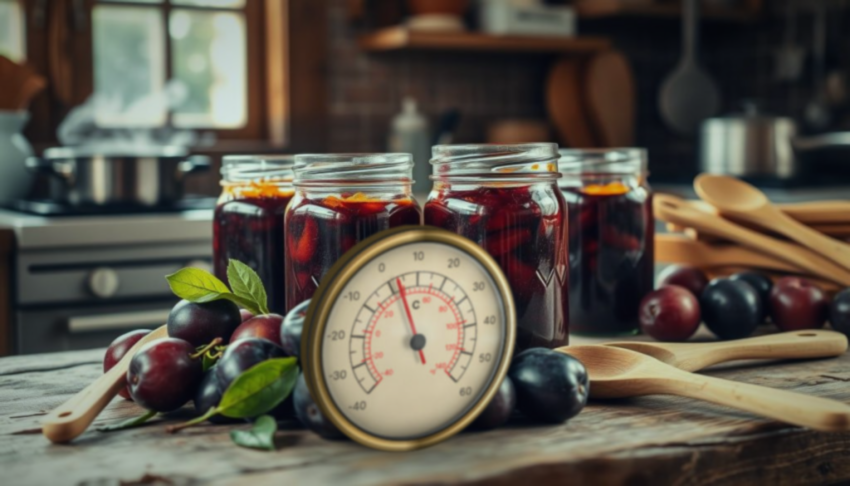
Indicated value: 2.5 °C
